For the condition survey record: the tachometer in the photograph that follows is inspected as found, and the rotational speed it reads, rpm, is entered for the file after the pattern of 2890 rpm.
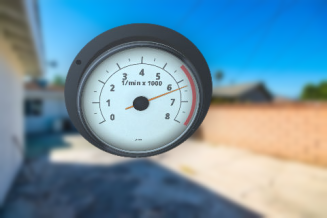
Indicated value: 6250 rpm
